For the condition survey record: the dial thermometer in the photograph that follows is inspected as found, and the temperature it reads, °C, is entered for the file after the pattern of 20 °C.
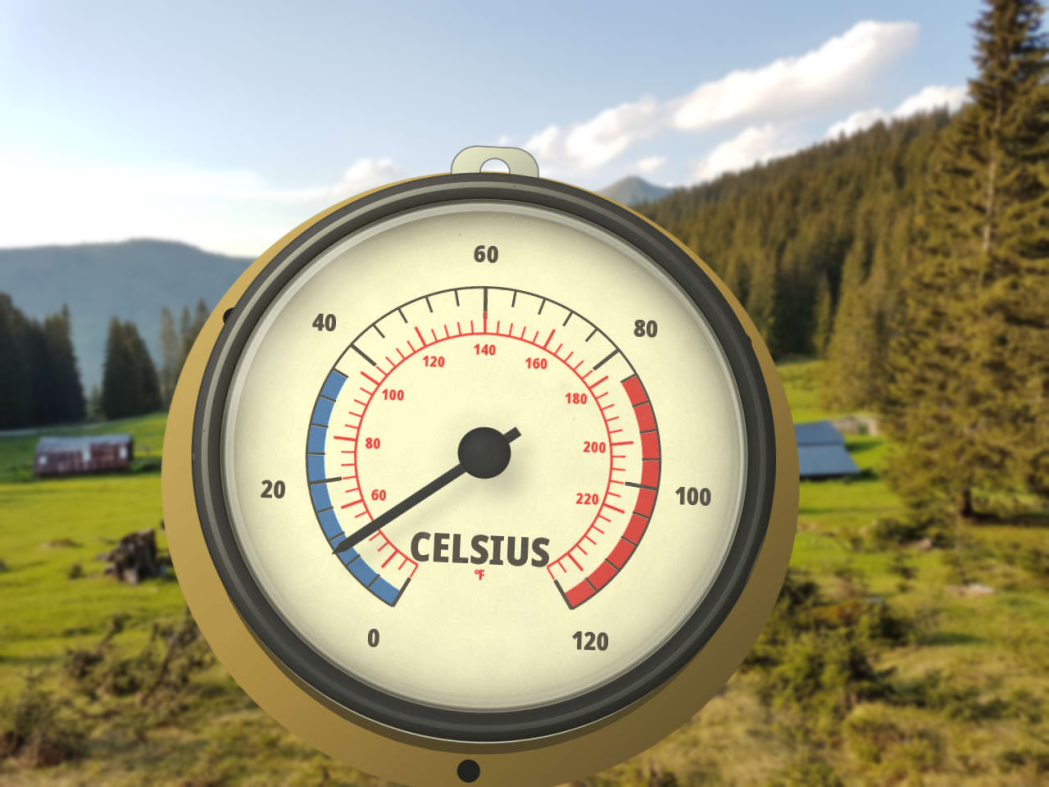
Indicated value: 10 °C
